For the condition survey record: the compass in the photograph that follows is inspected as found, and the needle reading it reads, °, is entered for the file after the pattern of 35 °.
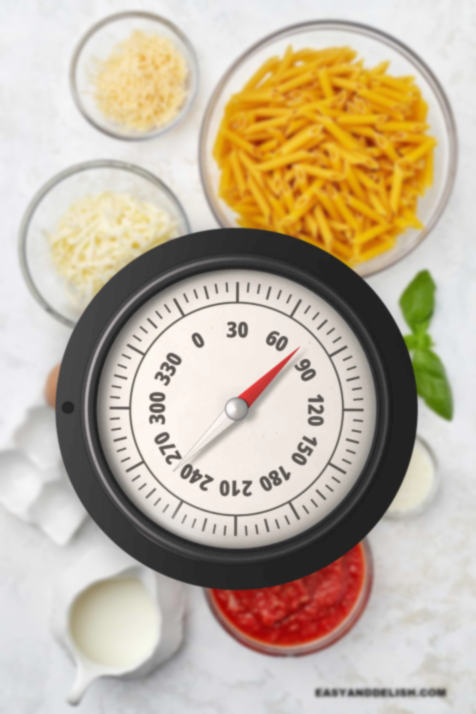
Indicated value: 75 °
